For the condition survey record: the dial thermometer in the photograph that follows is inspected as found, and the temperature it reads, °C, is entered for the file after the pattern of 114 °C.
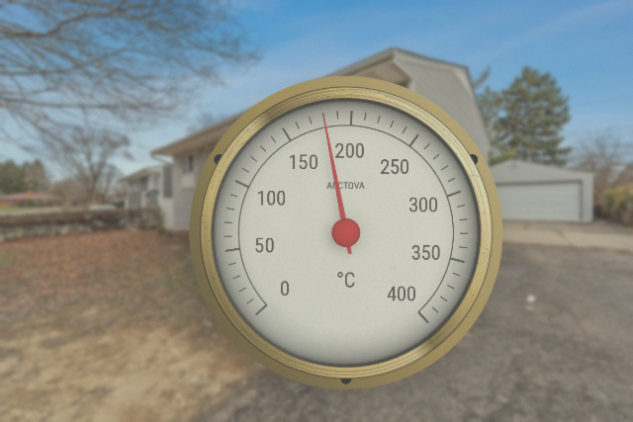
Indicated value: 180 °C
